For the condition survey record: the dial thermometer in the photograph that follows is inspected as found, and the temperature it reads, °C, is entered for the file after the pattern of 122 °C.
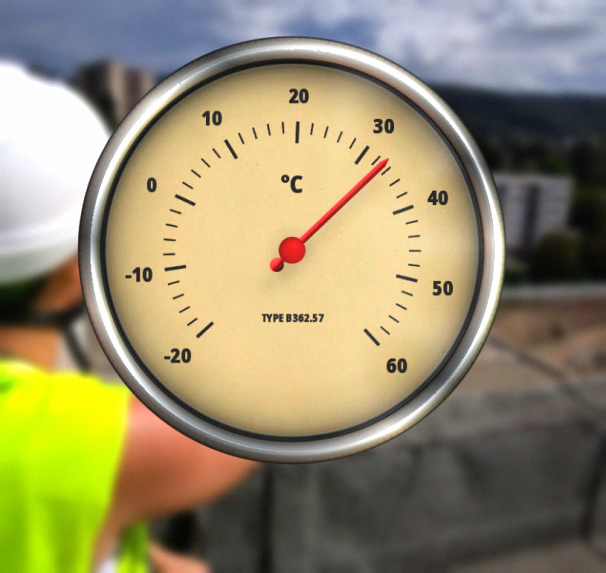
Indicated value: 33 °C
